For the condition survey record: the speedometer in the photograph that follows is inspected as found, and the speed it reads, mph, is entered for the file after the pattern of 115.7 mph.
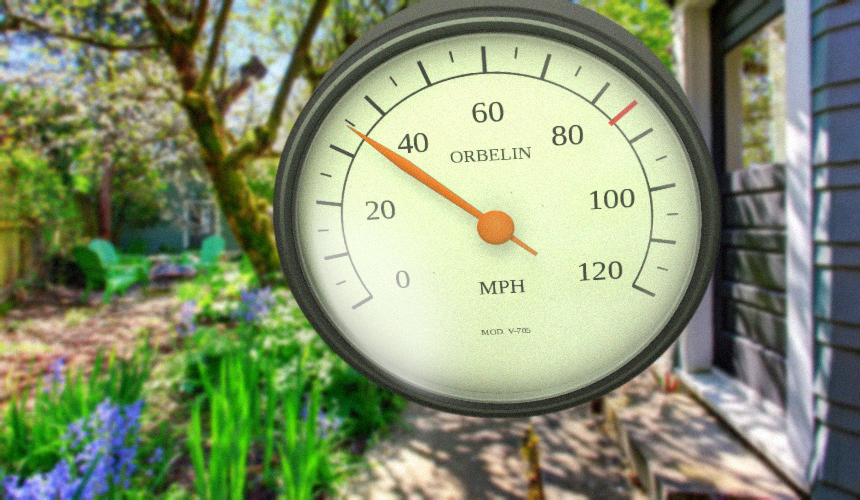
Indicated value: 35 mph
